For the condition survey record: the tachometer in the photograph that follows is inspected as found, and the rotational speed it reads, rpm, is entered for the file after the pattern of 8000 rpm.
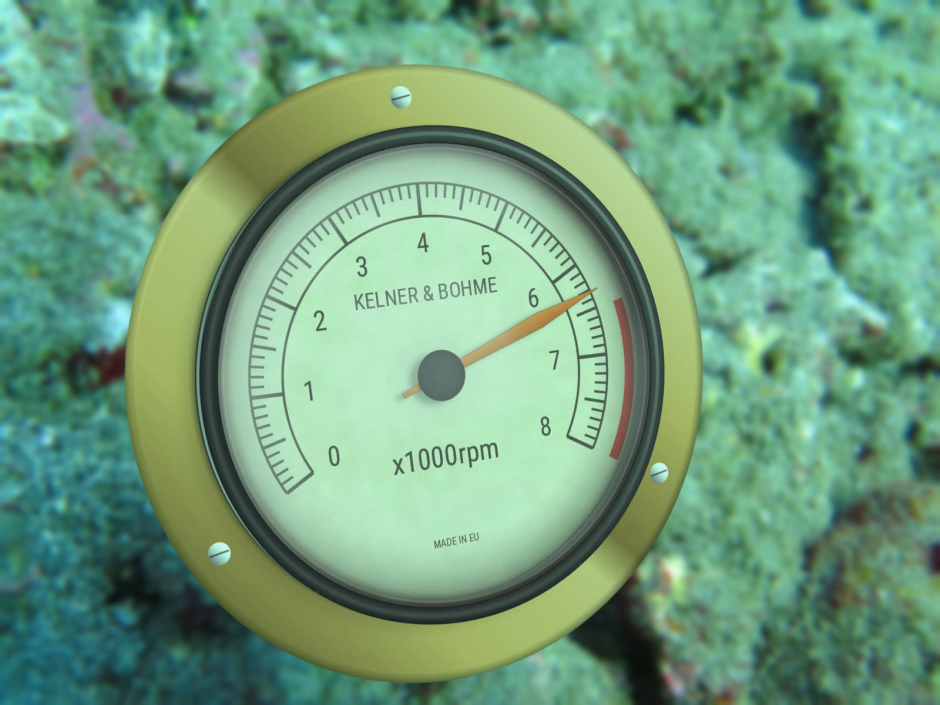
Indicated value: 6300 rpm
